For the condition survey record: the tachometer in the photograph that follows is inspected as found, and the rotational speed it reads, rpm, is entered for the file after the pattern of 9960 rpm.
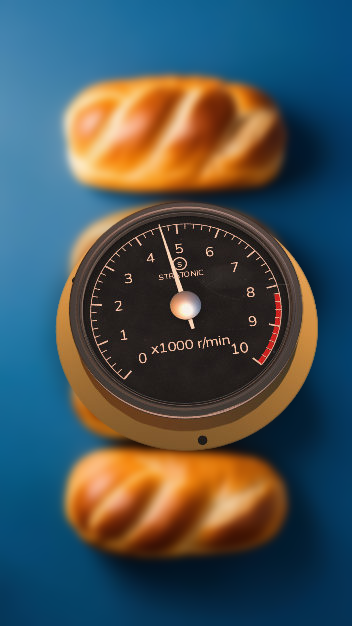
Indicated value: 4600 rpm
